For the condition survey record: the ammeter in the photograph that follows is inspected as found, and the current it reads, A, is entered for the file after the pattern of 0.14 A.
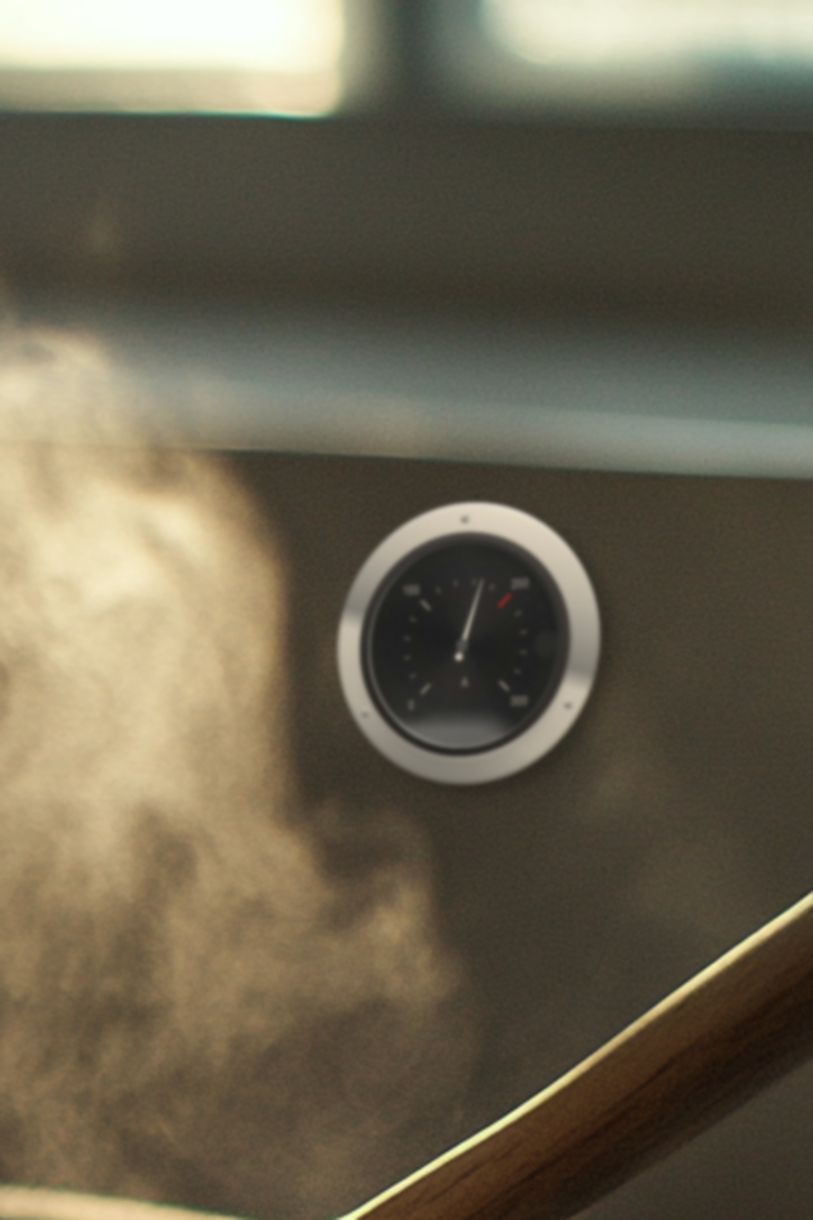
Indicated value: 170 A
